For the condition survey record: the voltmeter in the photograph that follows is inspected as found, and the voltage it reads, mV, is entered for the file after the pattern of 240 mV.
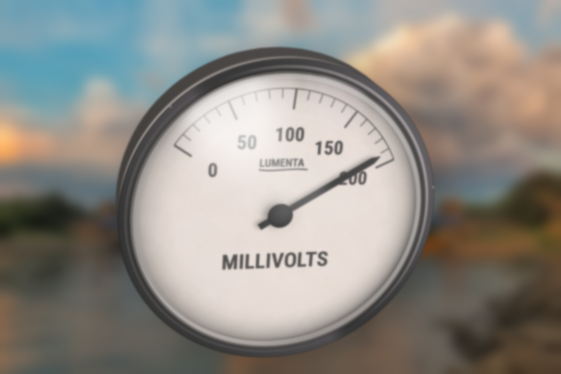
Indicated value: 190 mV
